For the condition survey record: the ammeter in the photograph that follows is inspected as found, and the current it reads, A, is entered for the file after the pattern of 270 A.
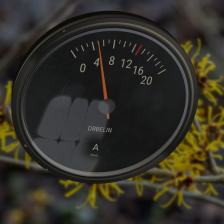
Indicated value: 5 A
